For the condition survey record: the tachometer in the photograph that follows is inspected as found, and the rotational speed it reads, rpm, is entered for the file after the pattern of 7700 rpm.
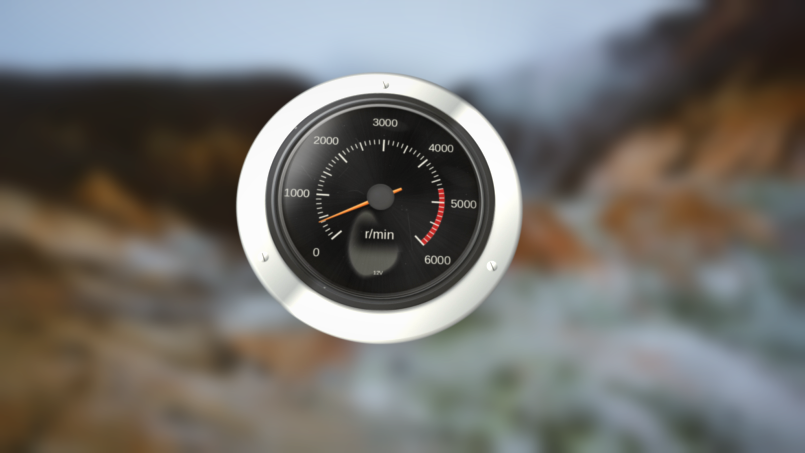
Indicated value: 400 rpm
